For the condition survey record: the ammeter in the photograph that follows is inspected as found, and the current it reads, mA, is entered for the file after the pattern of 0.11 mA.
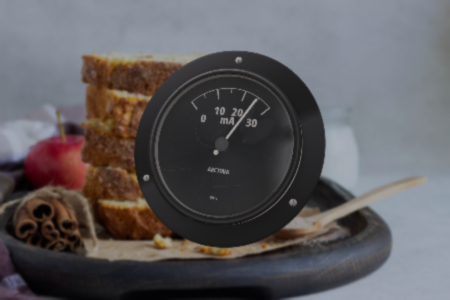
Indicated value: 25 mA
